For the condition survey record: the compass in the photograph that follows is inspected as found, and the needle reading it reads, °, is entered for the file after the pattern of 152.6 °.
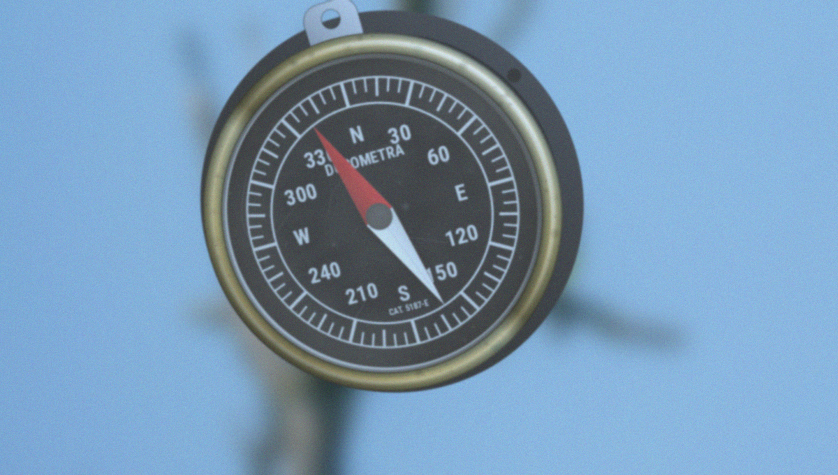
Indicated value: 340 °
